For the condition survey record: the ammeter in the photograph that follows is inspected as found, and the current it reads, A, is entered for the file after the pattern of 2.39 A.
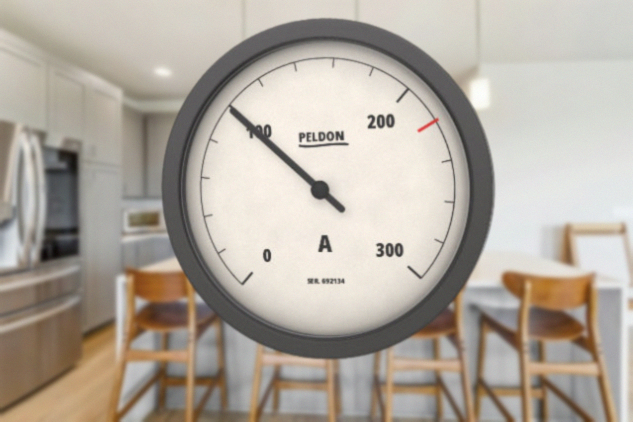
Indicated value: 100 A
